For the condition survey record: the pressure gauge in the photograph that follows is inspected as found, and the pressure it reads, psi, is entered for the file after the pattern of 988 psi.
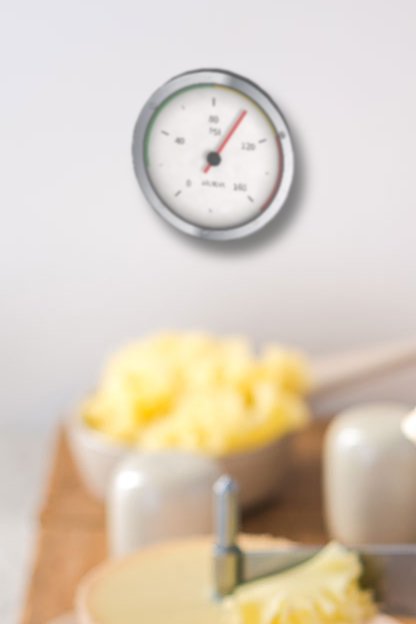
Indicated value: 100 psi
